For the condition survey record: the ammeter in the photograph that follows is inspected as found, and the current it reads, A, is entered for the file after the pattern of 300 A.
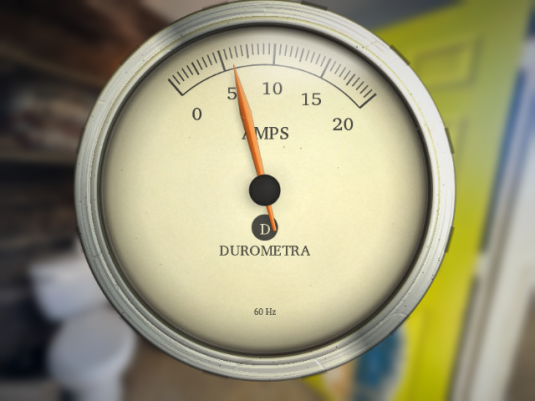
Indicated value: 6 A
